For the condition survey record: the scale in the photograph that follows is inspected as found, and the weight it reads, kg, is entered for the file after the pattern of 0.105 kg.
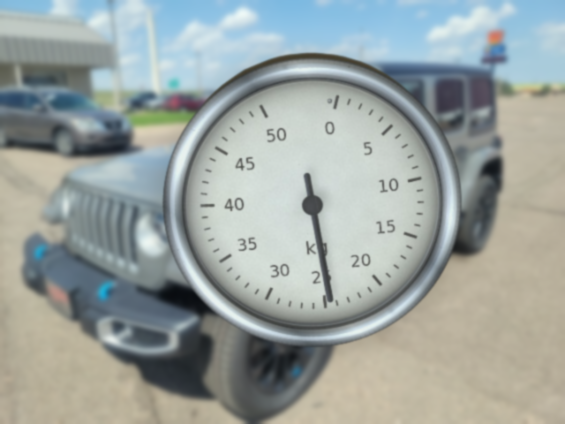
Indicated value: 24.5 kg
